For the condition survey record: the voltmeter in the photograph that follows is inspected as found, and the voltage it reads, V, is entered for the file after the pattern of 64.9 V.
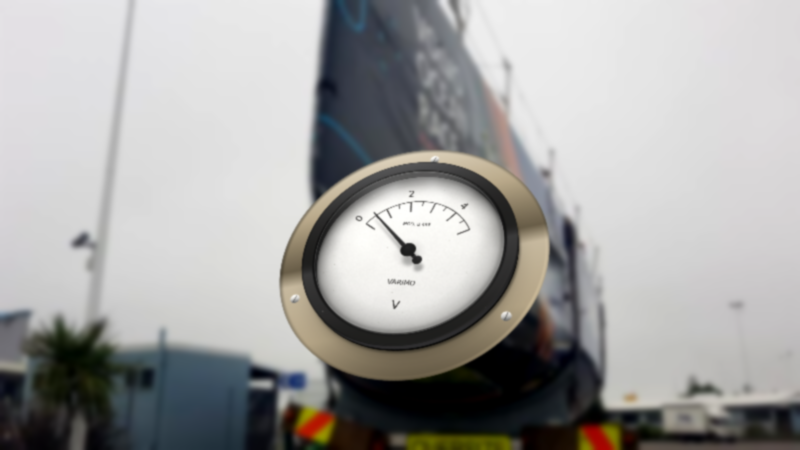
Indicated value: 0.5 V
